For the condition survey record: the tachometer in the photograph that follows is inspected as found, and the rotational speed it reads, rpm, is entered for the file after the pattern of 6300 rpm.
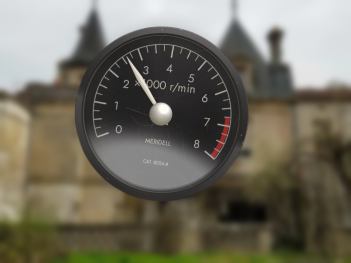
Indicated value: 2625 rpm
